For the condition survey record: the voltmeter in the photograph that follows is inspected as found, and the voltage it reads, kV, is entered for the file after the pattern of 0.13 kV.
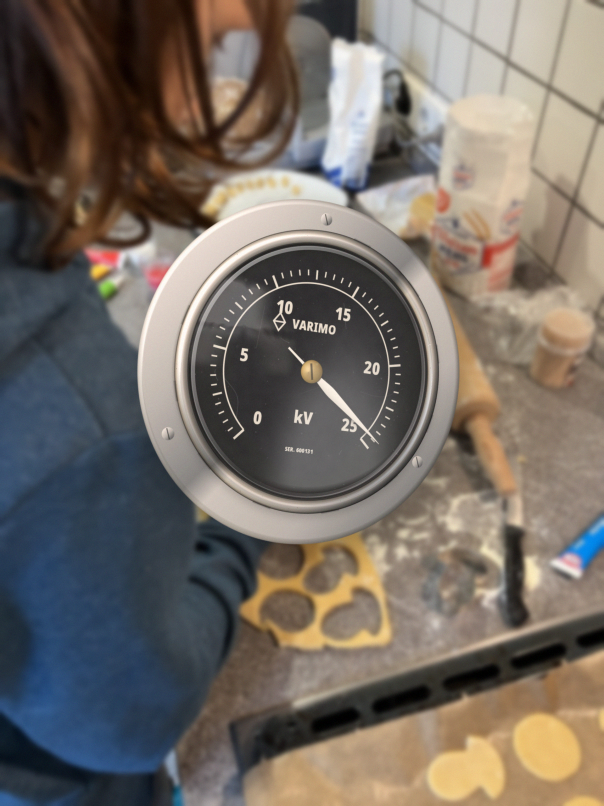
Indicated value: 24.5 kV
